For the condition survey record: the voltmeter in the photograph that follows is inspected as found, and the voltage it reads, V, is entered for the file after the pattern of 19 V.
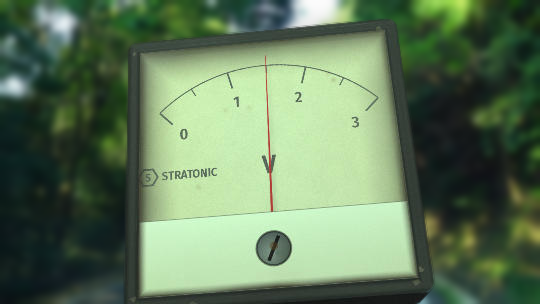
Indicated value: 1.5 V
